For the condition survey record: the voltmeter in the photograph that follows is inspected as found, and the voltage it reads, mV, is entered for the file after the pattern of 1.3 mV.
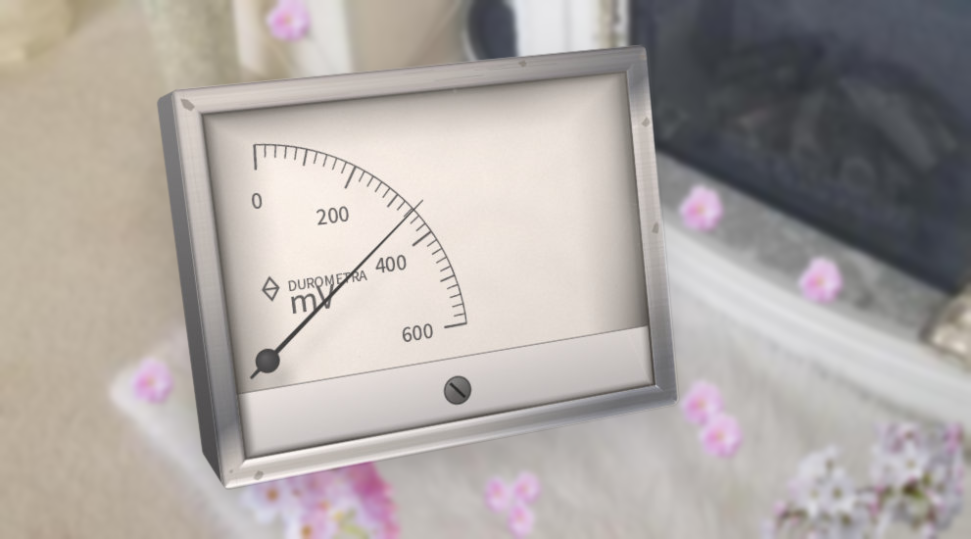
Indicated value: 340 mV
